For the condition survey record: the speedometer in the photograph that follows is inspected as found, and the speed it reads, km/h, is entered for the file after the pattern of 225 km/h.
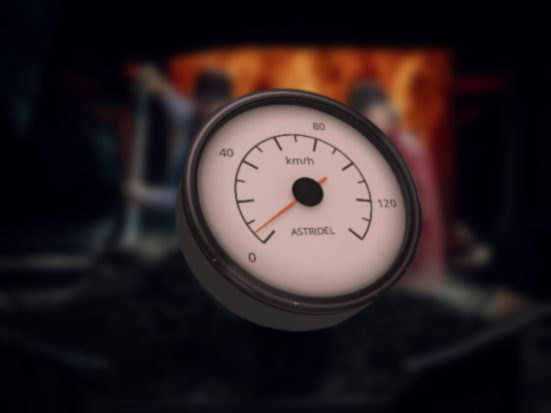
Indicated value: 5 km/h
